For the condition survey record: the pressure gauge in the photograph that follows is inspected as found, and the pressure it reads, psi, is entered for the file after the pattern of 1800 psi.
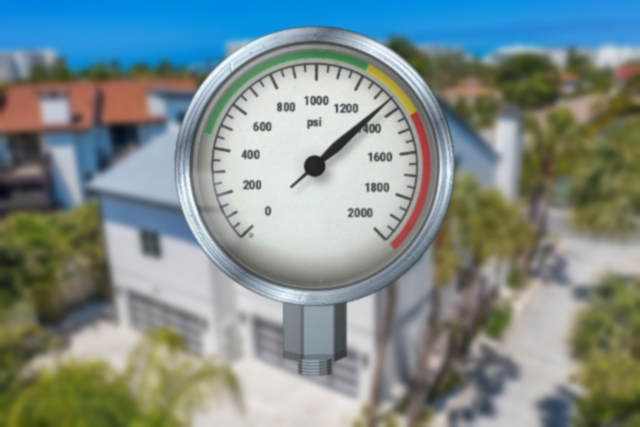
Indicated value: 1350 psi
